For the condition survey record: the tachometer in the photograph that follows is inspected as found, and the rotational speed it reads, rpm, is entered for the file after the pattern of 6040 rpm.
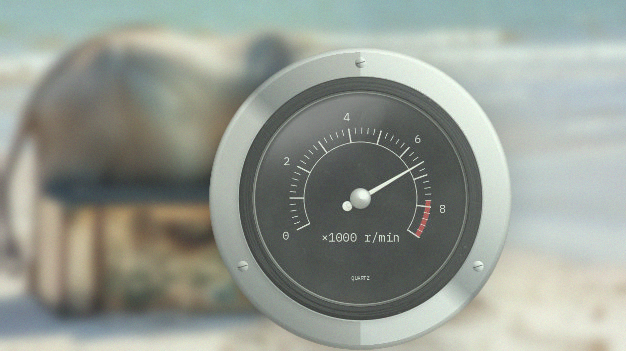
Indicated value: 6600 rpm
